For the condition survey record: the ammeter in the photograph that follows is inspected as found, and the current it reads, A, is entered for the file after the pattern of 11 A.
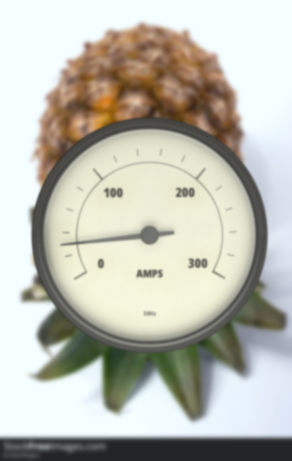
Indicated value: 30 A
